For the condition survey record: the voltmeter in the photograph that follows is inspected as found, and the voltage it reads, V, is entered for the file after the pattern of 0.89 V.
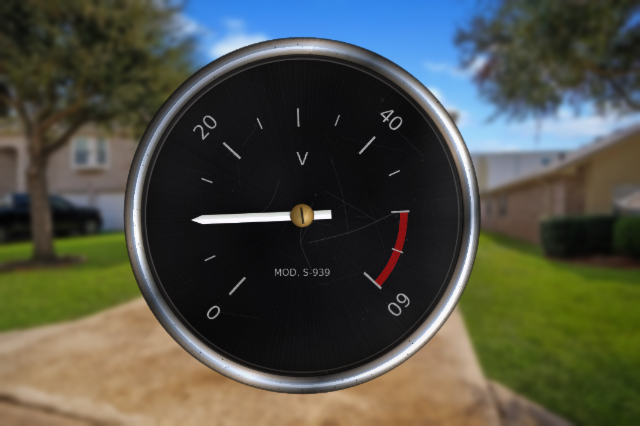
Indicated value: 10 V
